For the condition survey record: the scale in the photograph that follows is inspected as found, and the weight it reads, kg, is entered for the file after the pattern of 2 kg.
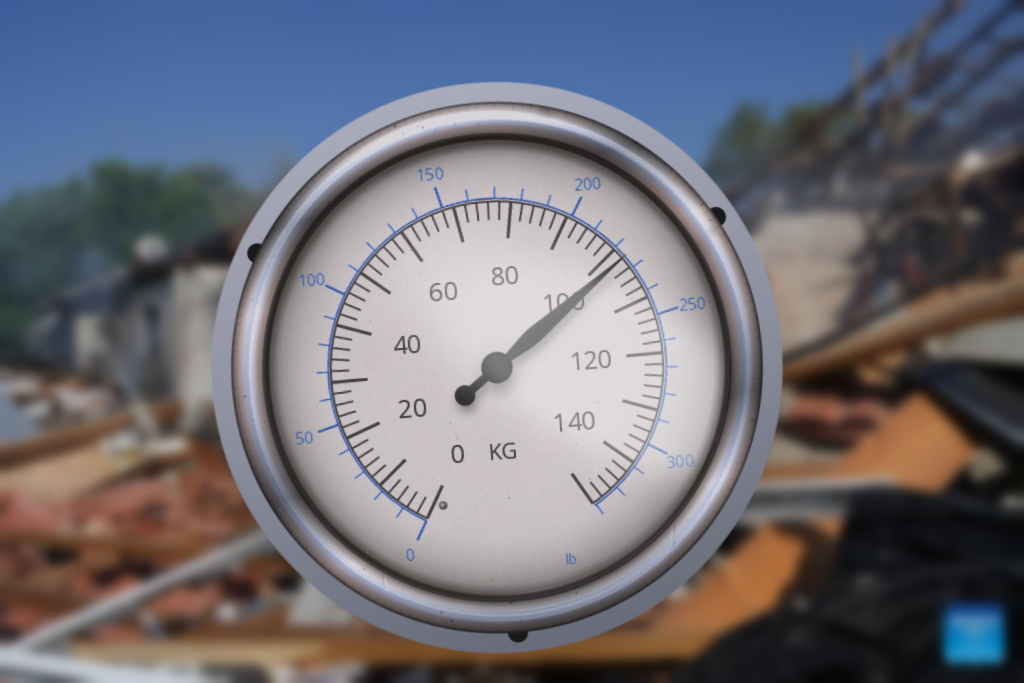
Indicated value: 102 kg
